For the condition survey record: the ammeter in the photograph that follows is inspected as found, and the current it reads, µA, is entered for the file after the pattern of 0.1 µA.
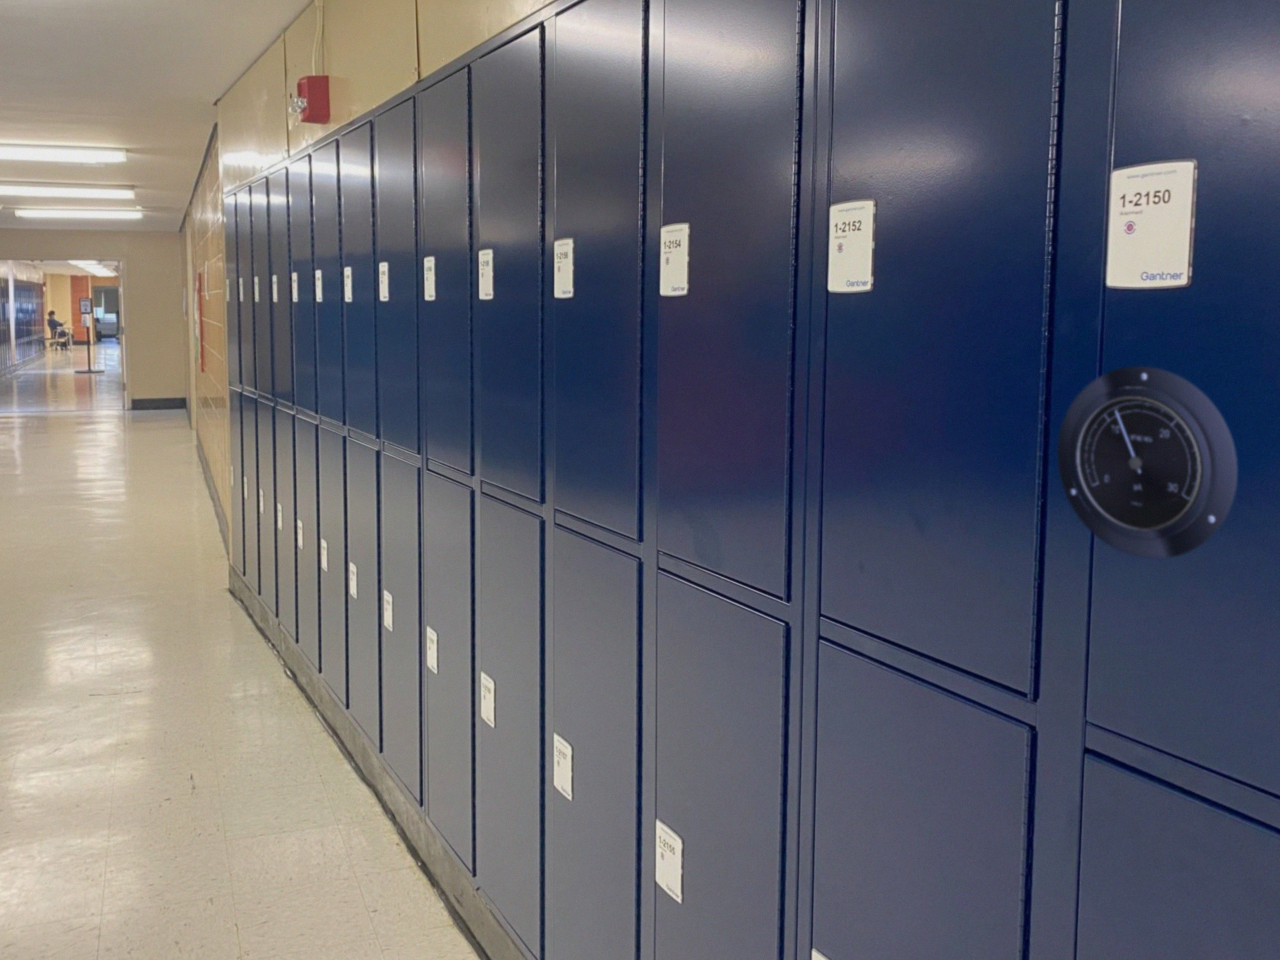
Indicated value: 12 µA
